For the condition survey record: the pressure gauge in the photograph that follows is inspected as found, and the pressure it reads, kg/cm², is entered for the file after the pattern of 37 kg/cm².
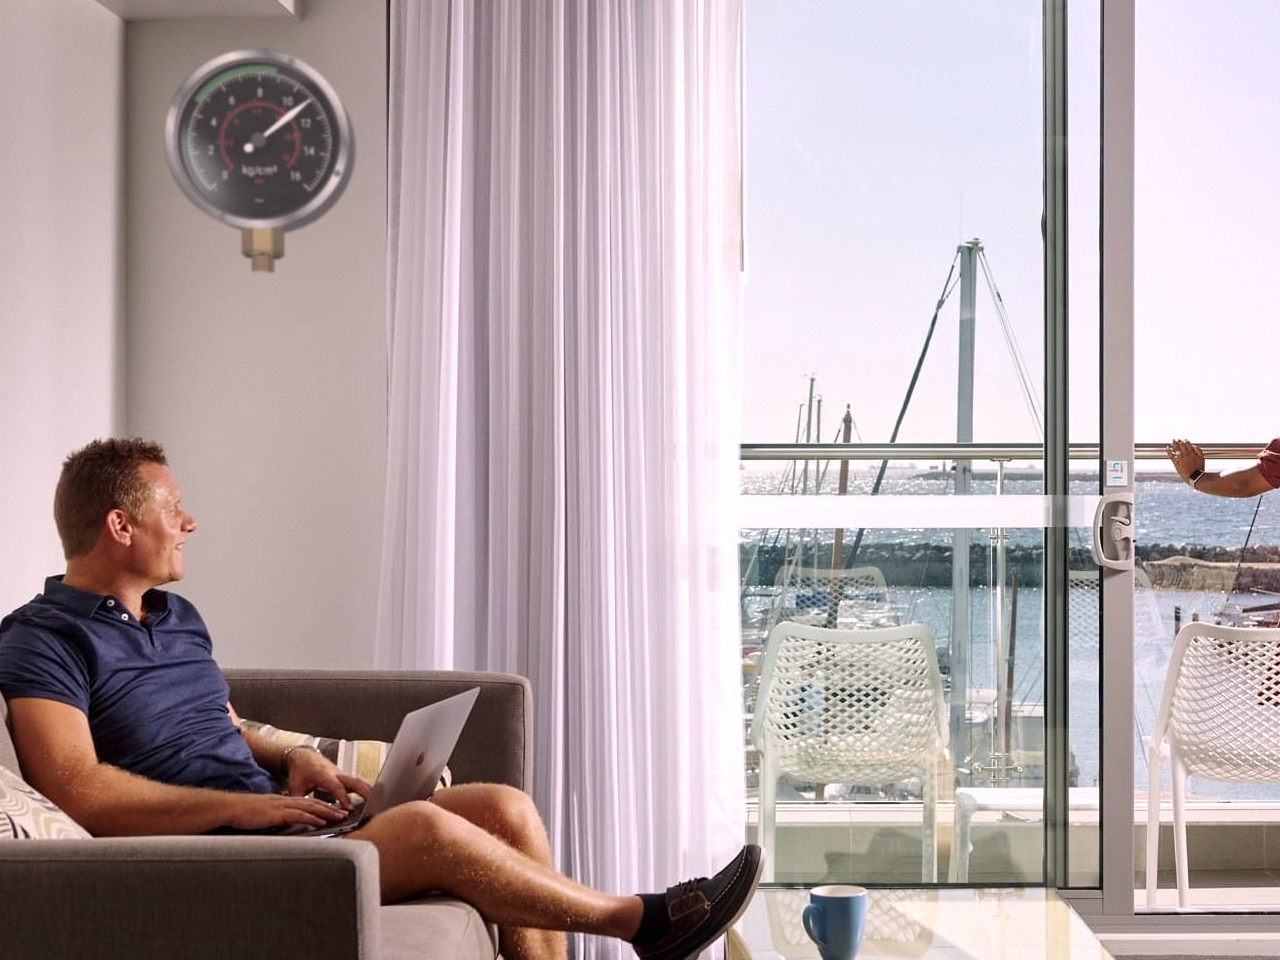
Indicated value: 11 kg/cm²
